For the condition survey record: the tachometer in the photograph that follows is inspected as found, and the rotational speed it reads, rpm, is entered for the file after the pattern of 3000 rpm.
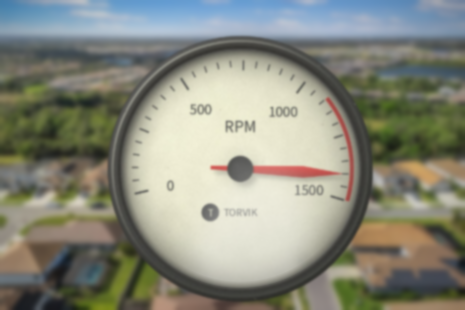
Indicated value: 1400 rpm
